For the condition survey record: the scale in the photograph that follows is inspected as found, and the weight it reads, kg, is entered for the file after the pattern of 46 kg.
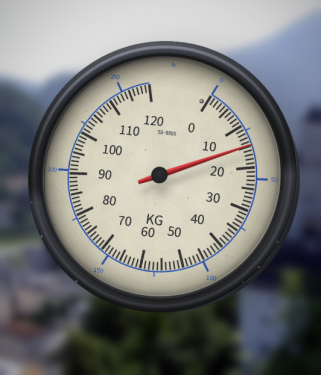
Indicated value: 15 kg
